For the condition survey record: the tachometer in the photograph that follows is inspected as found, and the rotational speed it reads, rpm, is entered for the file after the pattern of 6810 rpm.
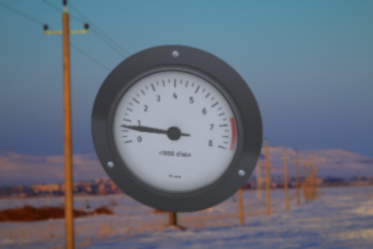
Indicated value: 750 rpm
